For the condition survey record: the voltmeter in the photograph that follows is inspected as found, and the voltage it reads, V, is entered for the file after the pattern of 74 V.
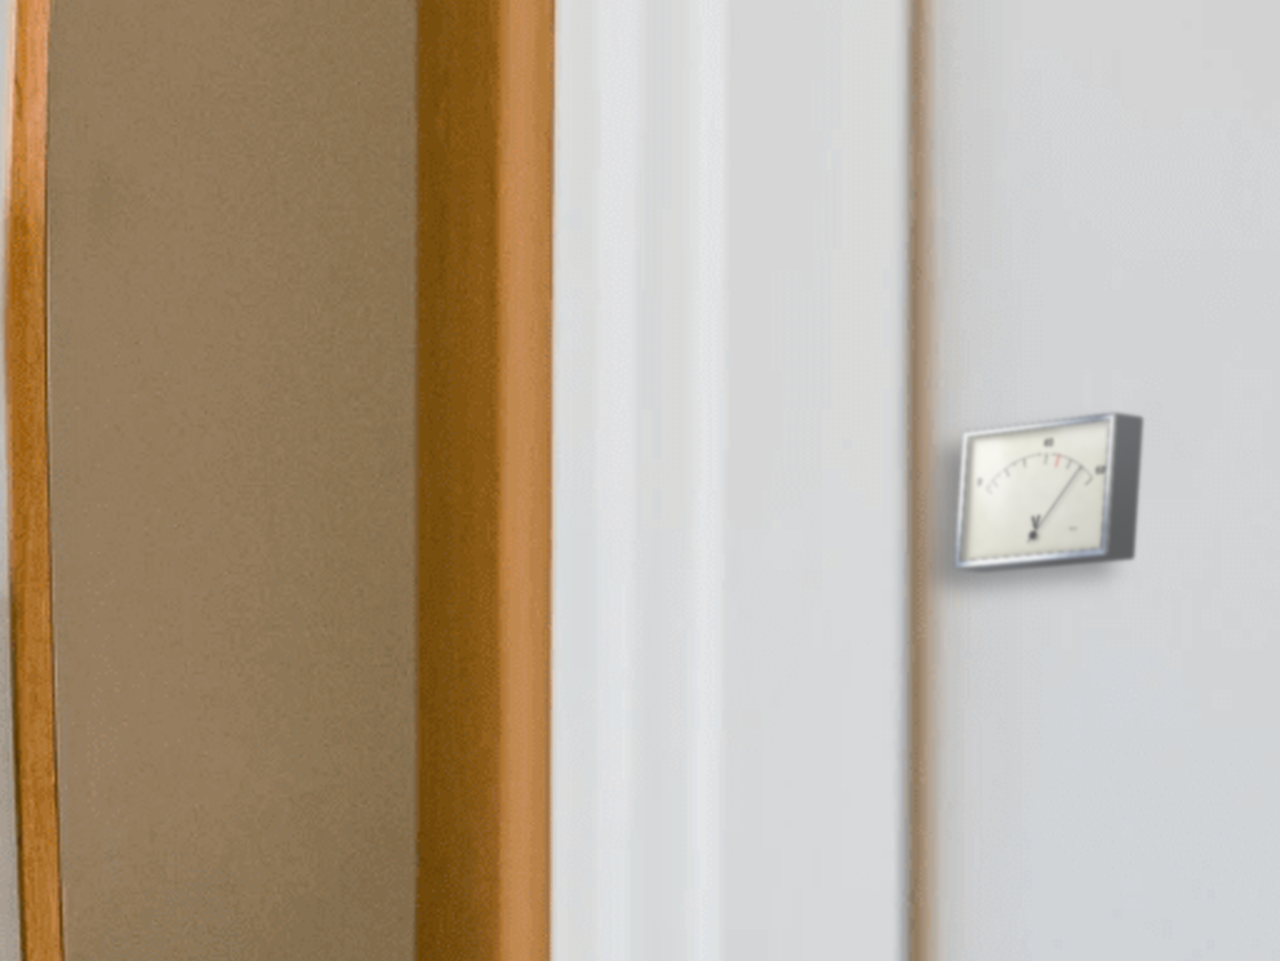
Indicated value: 55 V
